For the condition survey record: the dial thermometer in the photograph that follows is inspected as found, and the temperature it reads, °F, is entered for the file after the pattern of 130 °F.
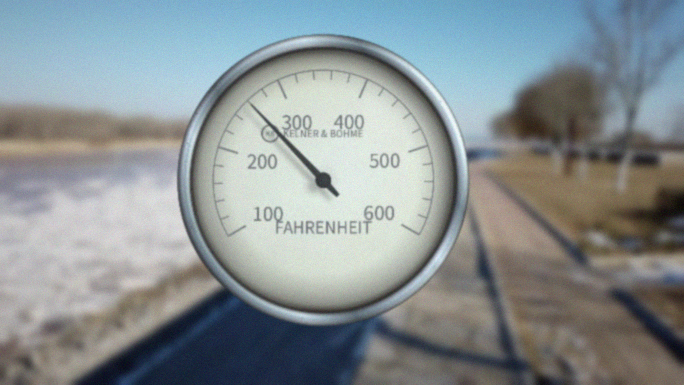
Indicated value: 260 °F
